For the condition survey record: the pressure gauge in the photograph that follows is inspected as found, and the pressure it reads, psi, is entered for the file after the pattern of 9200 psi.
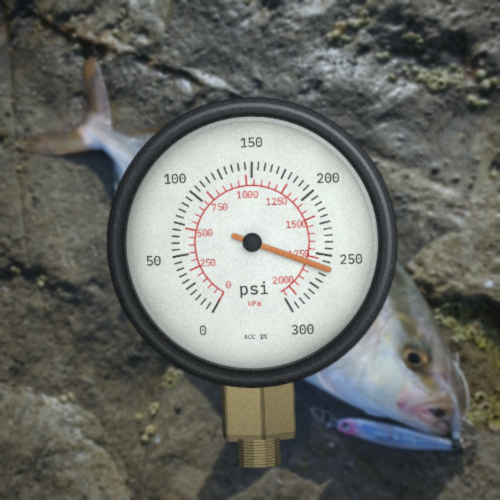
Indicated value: 260 psi
